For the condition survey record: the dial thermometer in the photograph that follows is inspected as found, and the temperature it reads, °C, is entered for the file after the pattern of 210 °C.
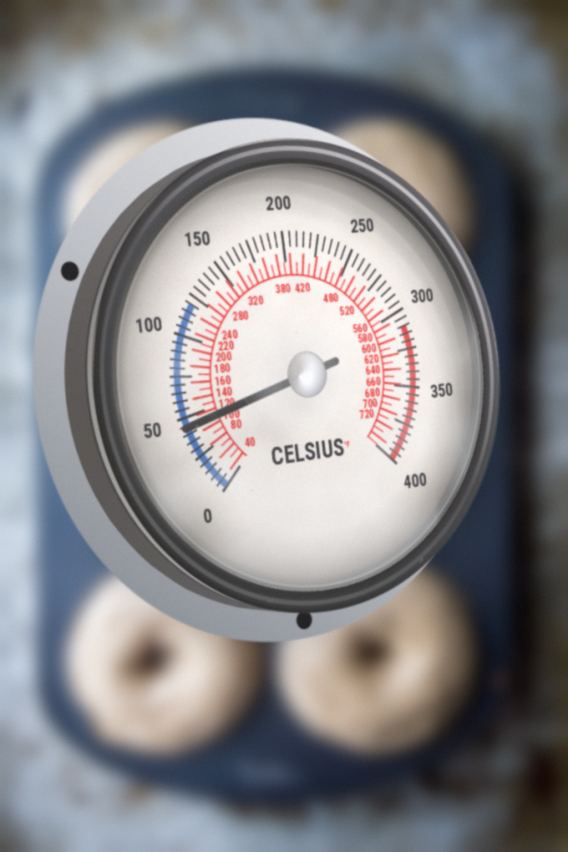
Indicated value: 45 °C
